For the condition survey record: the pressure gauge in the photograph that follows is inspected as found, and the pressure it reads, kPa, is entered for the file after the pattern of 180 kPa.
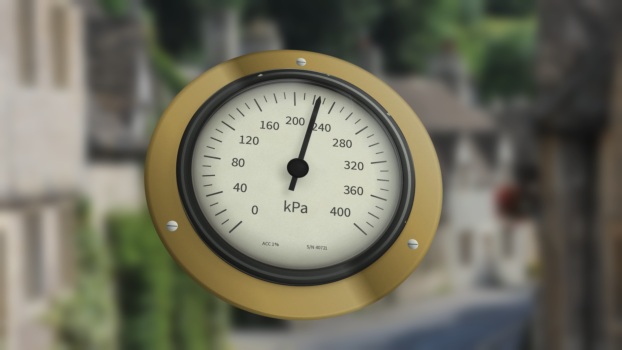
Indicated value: 225 kPa
